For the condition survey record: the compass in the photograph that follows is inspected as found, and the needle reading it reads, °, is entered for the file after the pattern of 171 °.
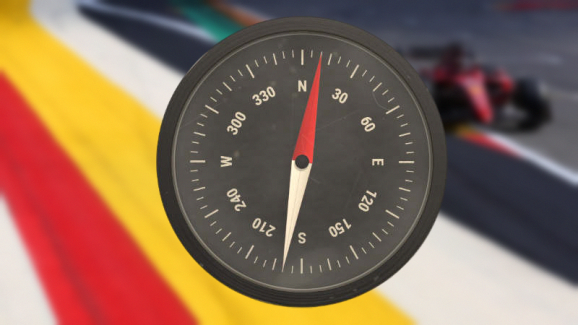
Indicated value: 10 °
